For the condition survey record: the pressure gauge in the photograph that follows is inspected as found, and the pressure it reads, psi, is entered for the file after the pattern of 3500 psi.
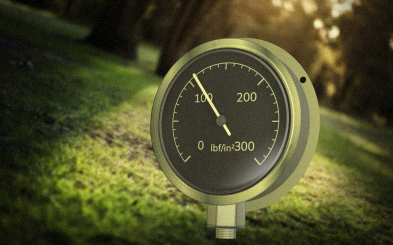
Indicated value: 110 psi
